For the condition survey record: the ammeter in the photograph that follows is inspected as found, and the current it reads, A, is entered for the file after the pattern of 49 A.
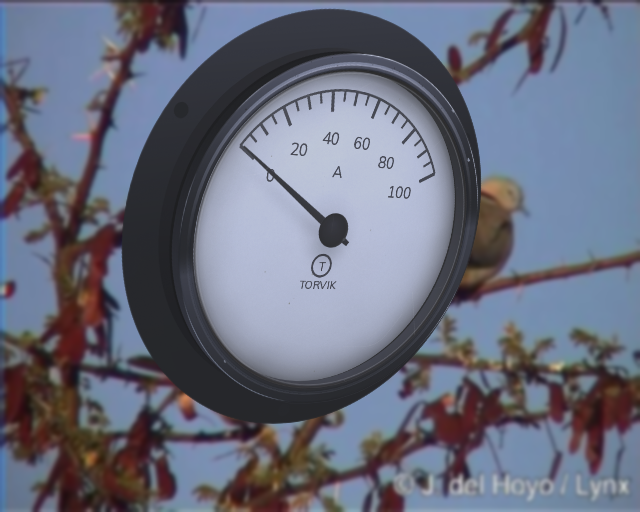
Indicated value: 0 A
